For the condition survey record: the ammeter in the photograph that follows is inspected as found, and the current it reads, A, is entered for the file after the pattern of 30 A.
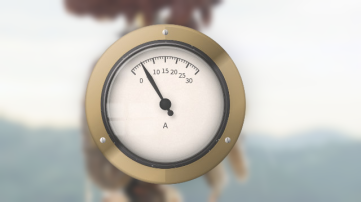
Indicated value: 5 A
